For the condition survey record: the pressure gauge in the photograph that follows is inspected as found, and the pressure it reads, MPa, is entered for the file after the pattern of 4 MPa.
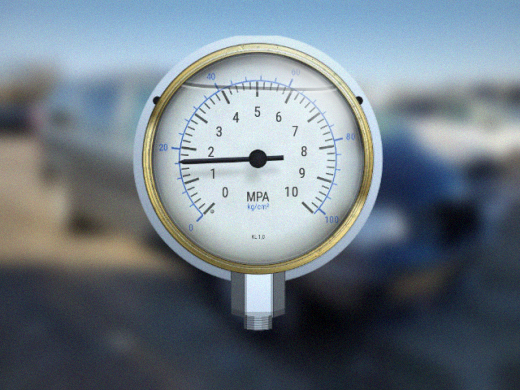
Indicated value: 1.6 MPa
